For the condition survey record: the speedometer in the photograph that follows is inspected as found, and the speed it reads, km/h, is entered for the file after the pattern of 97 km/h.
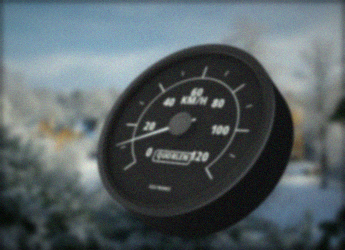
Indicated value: 10 km/h
